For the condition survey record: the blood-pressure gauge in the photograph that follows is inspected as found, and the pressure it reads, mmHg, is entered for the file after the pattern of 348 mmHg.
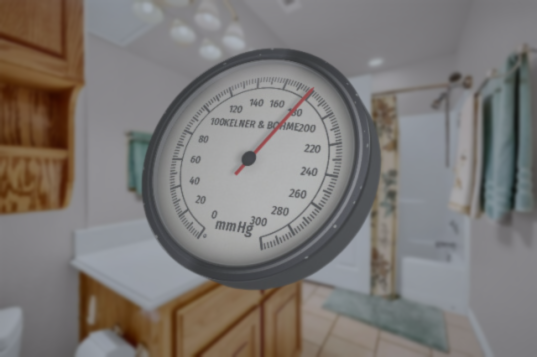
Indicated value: 180 mmHg
